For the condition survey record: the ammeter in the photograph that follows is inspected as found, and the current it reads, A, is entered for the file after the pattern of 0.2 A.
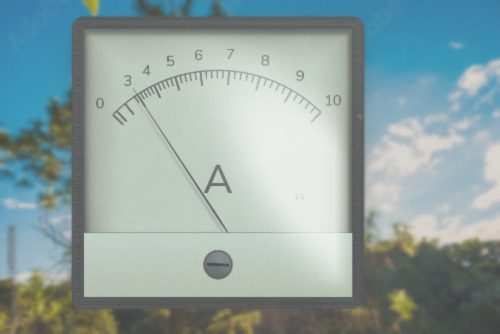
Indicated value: 3 A
